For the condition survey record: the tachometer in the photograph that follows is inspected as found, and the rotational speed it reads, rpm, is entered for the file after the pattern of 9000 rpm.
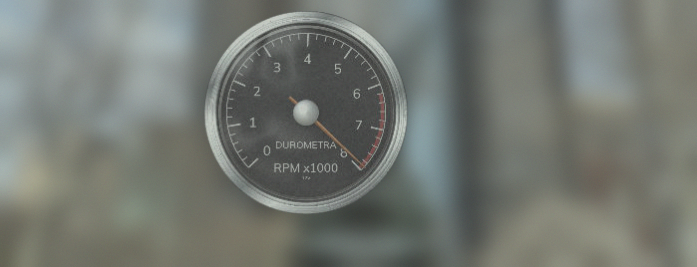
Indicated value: 7900 rpm
